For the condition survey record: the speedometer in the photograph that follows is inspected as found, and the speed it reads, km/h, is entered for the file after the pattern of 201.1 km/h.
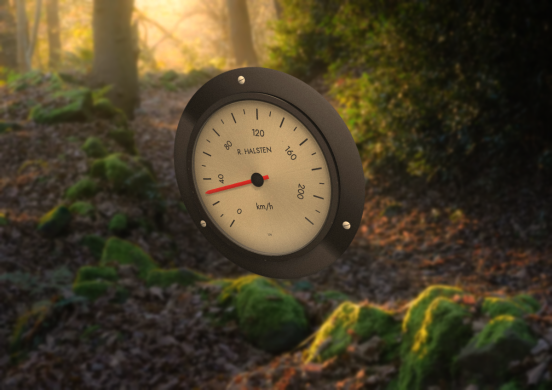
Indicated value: 30 km/h
